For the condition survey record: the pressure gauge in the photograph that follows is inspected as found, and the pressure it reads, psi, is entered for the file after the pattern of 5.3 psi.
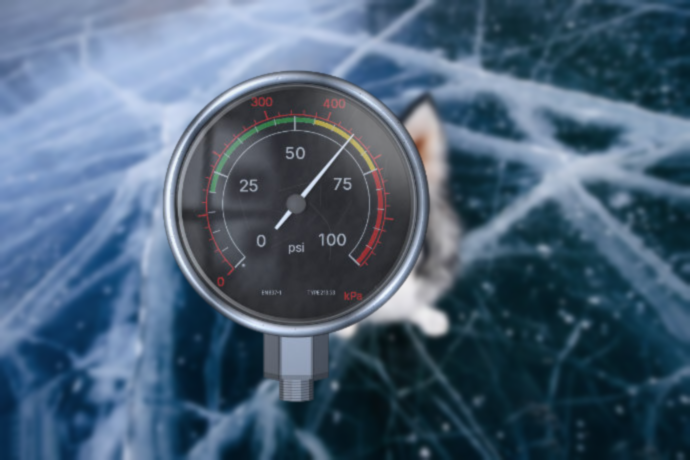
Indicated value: 65 psi
